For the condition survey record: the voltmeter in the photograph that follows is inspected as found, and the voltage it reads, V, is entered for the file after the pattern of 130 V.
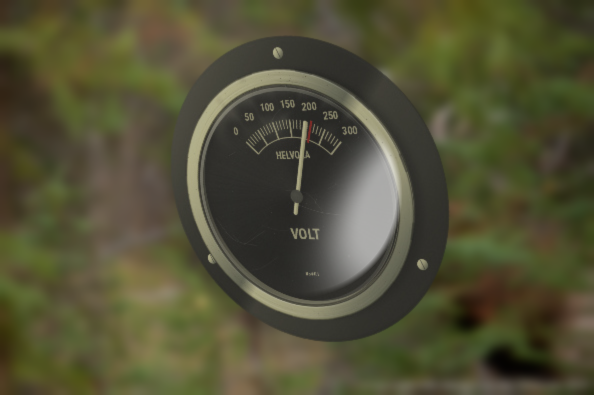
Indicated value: 200 V
